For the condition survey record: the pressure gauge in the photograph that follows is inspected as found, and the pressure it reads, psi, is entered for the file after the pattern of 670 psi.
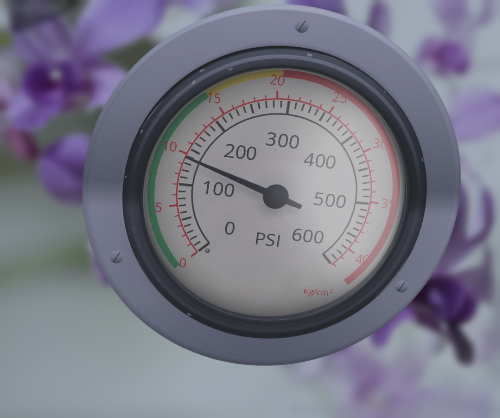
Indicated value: 140 psi
